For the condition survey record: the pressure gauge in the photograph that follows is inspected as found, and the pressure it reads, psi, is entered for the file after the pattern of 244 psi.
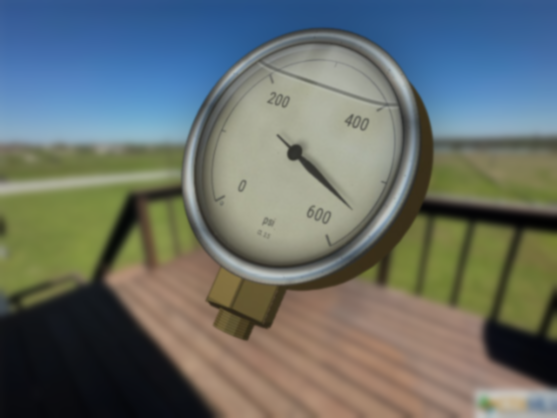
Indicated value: 550 psi
